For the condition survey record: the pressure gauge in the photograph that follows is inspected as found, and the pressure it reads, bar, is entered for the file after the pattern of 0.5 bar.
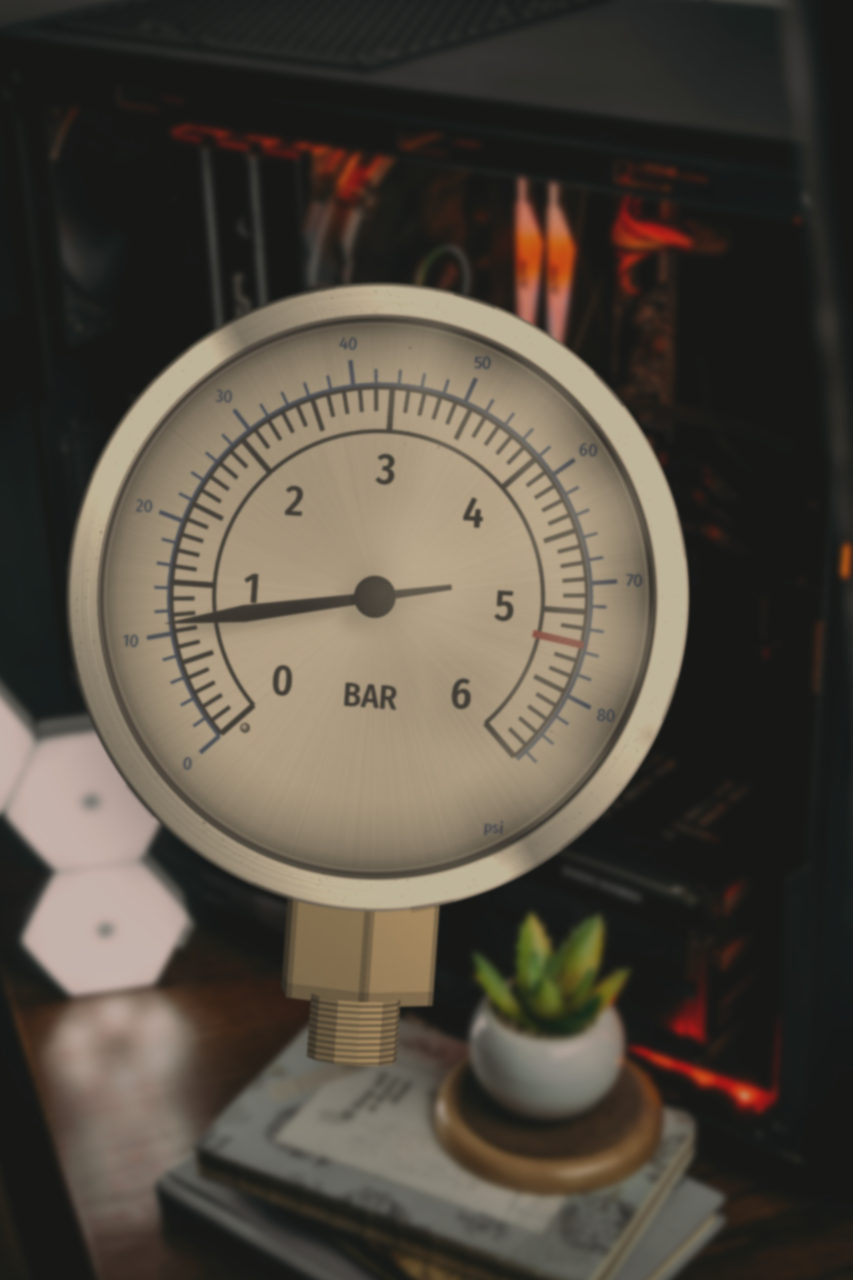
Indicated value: 0.75 bar
